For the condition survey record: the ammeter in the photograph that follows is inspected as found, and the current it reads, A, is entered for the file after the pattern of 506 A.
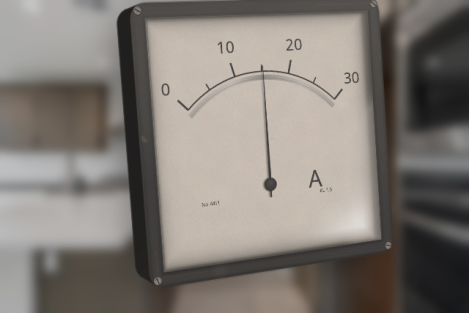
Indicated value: 15 A
